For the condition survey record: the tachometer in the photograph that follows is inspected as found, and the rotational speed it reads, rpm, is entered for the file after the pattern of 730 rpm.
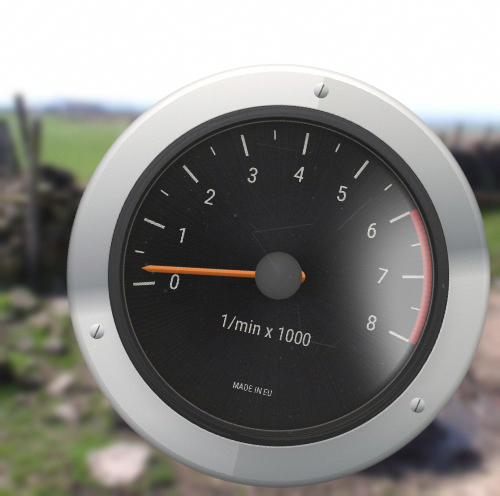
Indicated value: 250 rpm
